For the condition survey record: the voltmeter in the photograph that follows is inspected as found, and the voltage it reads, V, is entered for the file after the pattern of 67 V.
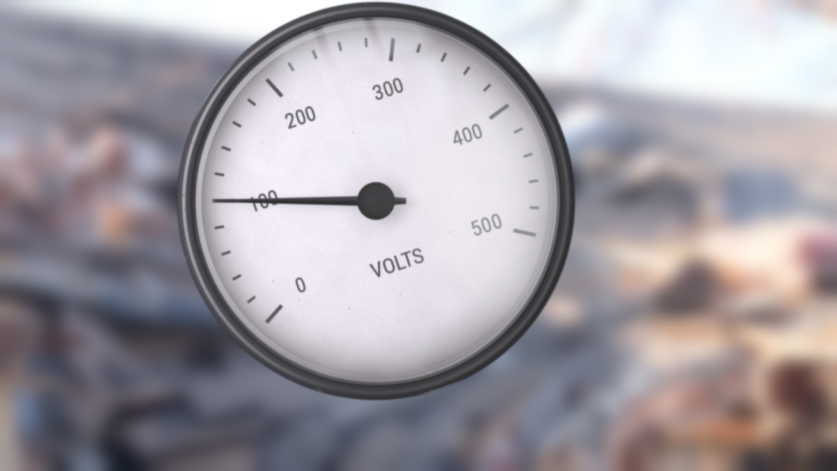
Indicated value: 100 V
